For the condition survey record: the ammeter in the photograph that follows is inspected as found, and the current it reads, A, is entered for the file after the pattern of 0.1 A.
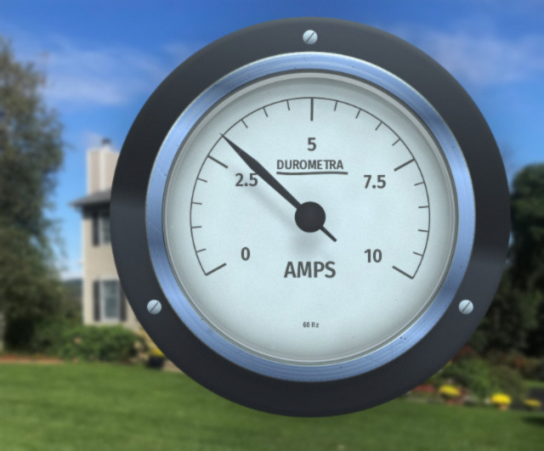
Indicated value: 3 A
